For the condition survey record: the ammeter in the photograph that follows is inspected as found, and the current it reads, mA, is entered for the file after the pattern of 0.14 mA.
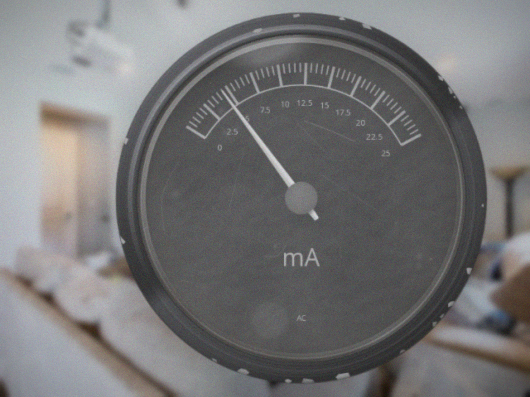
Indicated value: 4.5 mA
